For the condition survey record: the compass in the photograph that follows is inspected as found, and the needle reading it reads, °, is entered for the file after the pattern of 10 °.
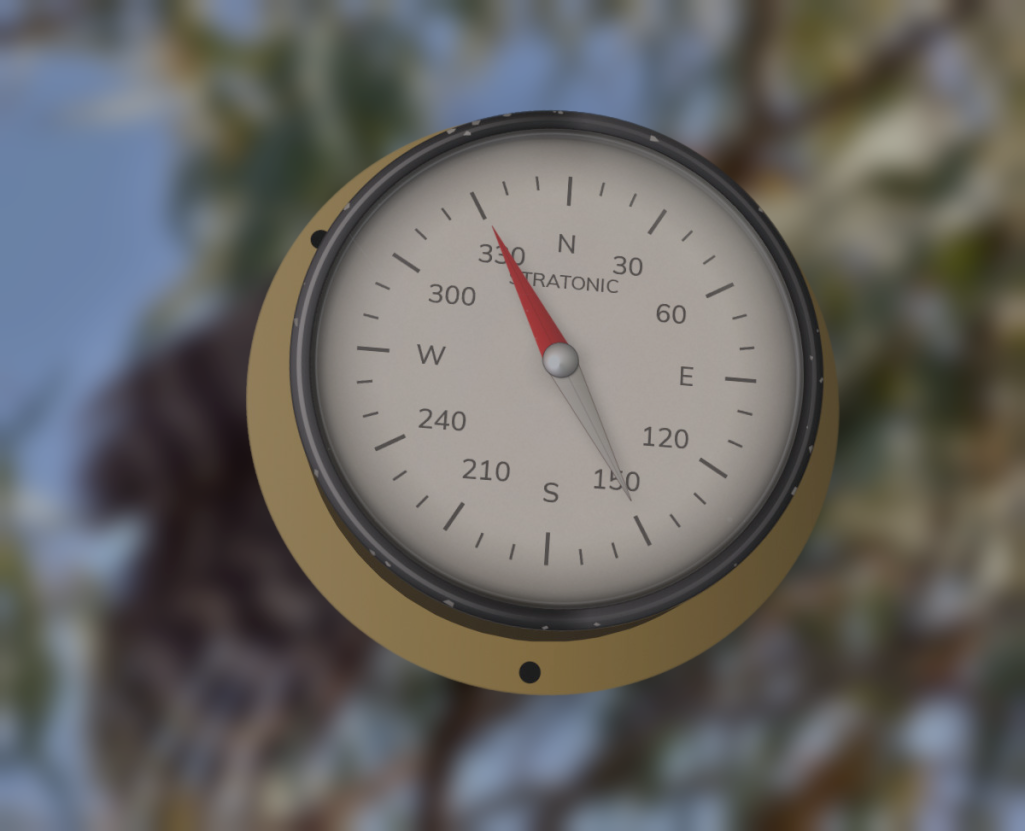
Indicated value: 330 °
